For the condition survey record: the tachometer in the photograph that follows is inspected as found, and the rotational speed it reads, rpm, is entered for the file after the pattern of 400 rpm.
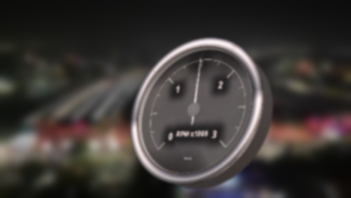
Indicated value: 1500 rpm
